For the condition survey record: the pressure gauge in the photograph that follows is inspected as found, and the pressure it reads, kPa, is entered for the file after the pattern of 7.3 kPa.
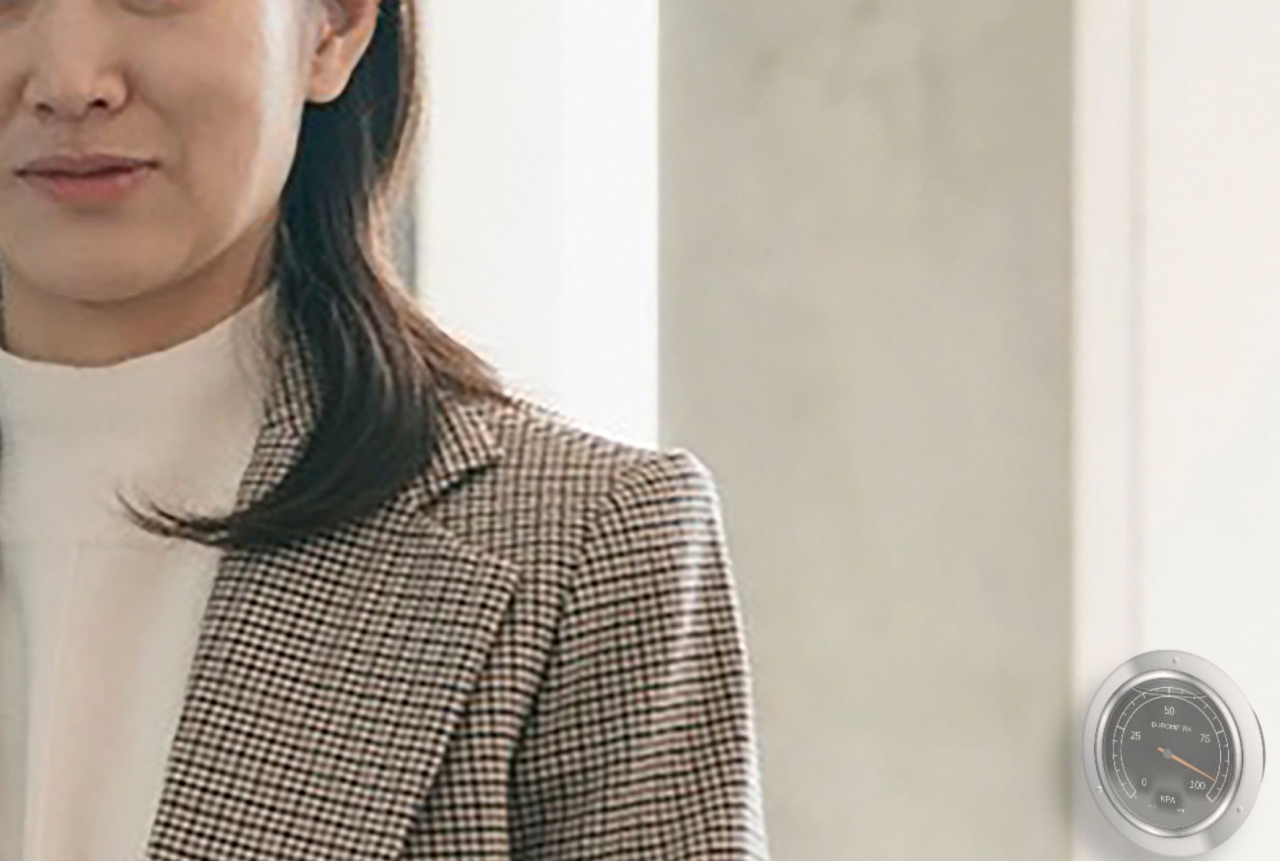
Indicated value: 92.5 kPa
